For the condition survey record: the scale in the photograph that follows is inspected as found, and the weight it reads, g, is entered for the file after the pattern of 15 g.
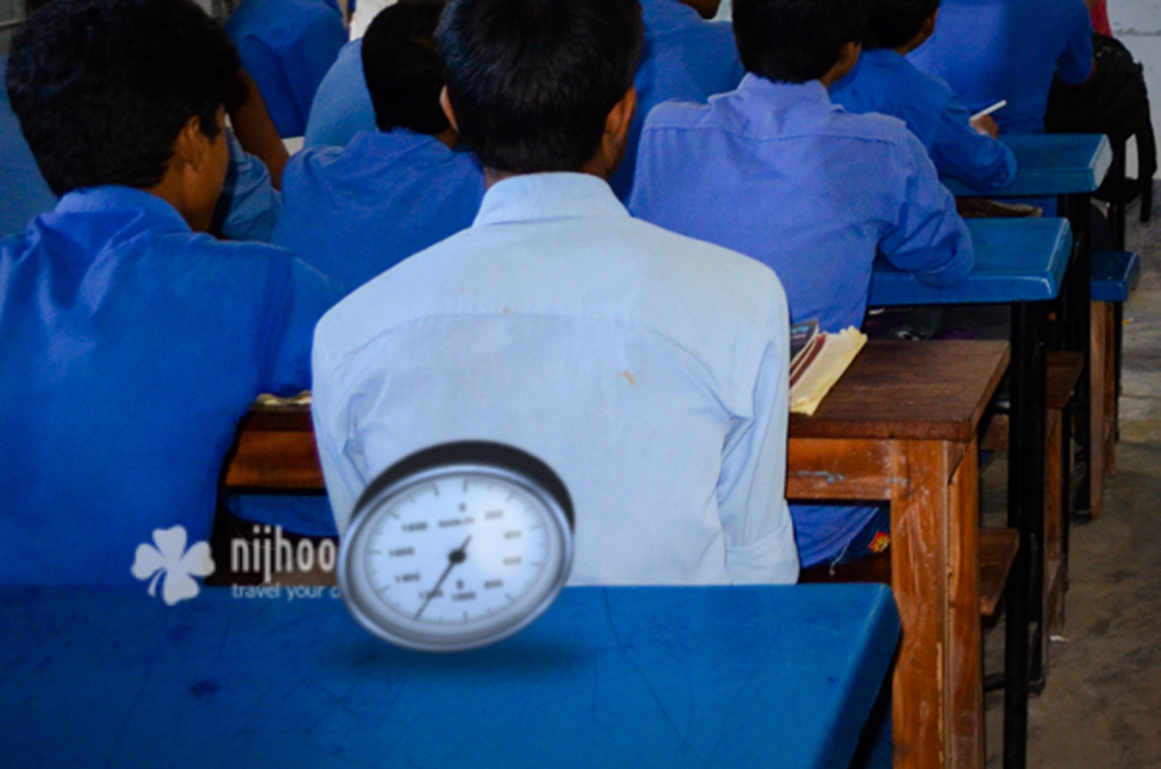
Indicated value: 1200 g
